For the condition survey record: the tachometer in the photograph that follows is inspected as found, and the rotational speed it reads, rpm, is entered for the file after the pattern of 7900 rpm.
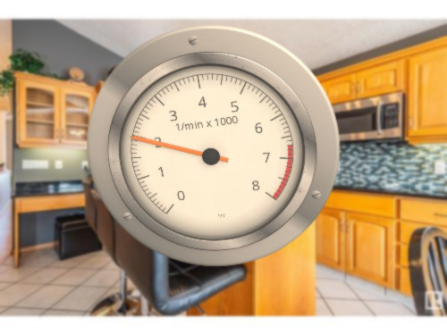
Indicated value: 2000 rpm
